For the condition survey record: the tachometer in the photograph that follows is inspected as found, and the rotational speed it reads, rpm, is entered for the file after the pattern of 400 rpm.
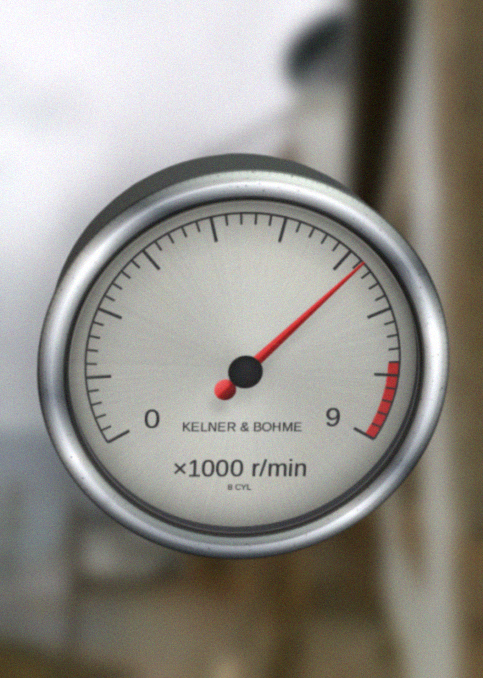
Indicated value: 6200 rpm
